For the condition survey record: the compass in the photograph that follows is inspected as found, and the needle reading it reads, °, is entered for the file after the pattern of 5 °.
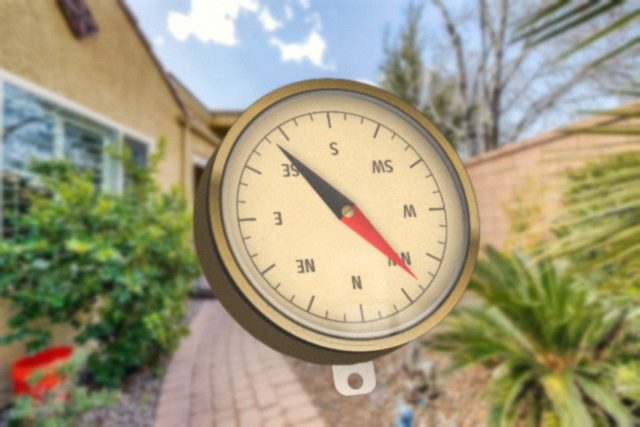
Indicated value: 320 °
